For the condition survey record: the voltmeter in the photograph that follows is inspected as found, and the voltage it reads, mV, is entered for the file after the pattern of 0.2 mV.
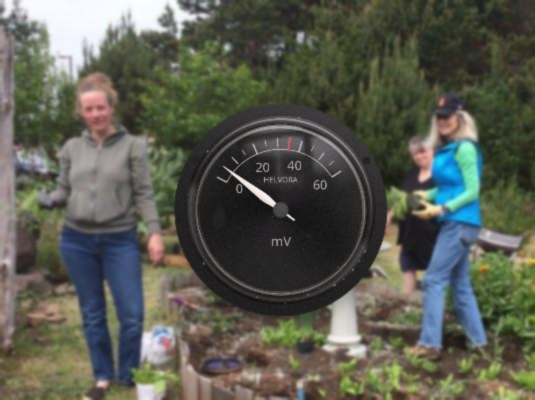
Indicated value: 5 mV
